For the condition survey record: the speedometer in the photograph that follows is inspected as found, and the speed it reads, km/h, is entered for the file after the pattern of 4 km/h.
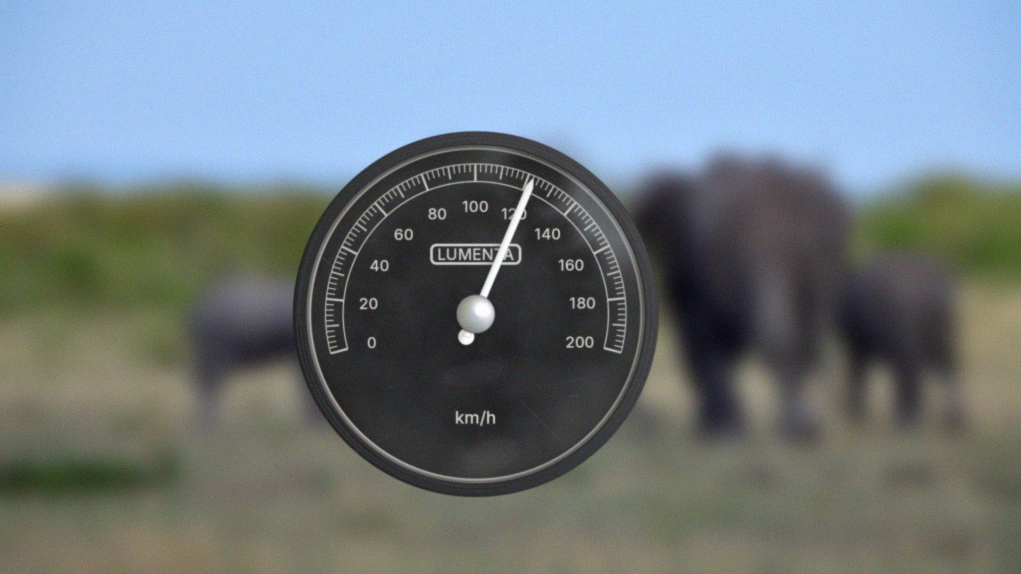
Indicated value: 122 km/h
